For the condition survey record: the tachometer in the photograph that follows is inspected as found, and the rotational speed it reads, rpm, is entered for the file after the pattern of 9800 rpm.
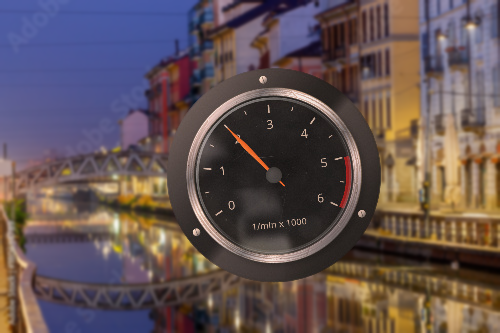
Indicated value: 2000 rpm
